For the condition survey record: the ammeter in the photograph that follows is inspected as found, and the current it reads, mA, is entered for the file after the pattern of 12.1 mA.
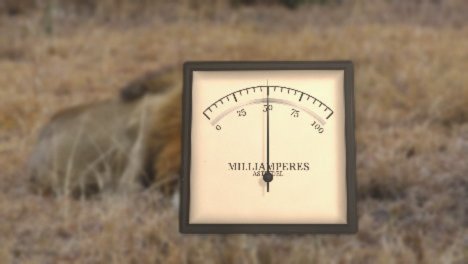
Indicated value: 50 mA
